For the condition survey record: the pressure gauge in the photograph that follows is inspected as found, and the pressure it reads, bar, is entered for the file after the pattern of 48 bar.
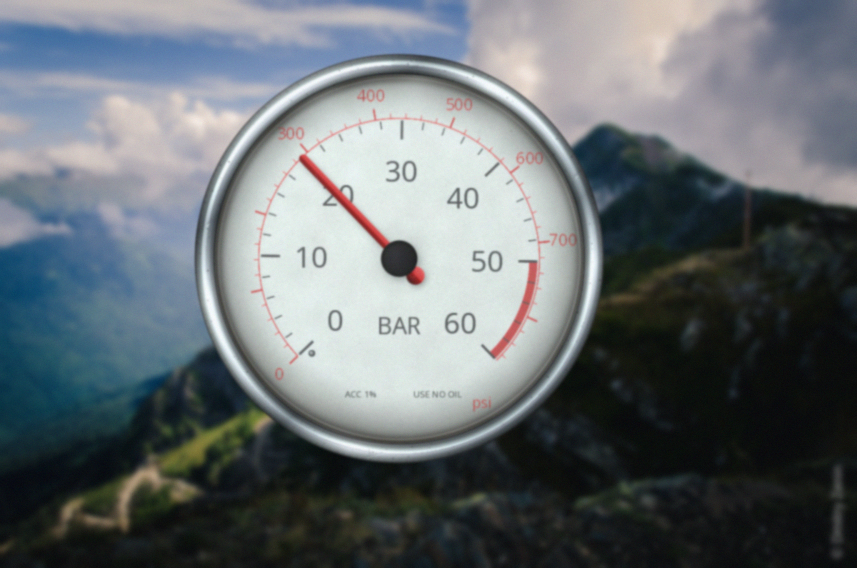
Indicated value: 20 bar
